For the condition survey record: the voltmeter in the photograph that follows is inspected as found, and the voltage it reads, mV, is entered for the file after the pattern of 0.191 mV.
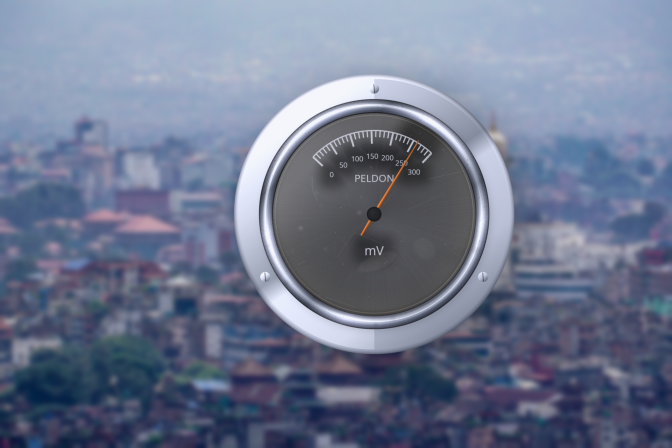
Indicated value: 260 mV
